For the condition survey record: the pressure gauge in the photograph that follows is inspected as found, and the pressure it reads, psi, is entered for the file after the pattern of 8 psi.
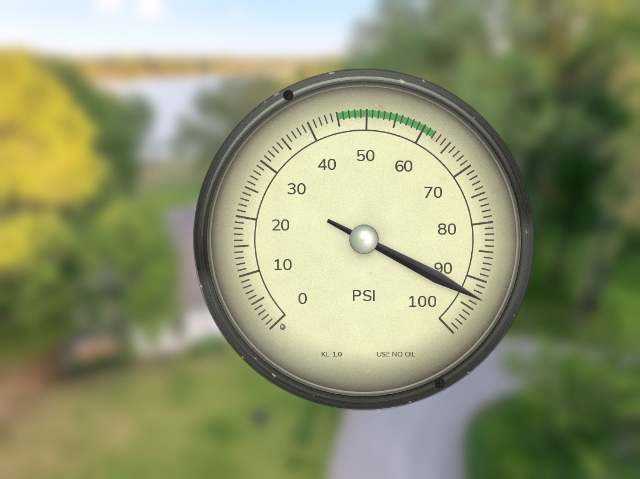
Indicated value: 93 psi
